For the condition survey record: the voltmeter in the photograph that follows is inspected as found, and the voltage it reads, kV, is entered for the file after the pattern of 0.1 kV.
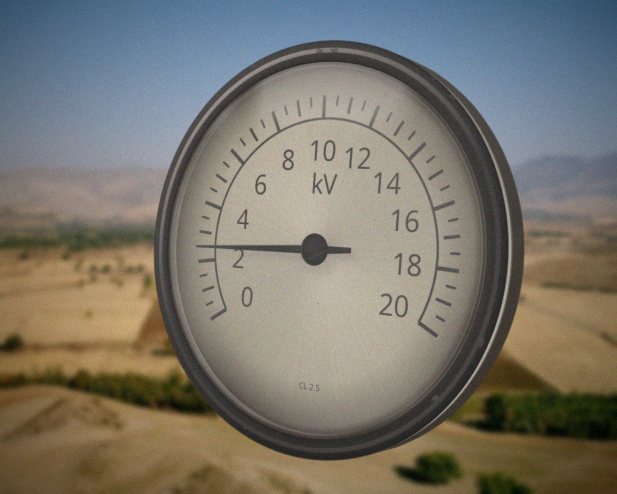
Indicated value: 2.5 kV
